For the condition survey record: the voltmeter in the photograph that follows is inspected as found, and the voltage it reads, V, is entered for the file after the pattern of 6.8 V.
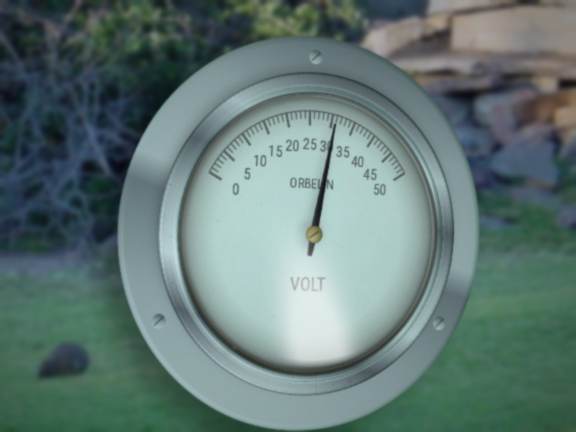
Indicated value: 30 V
